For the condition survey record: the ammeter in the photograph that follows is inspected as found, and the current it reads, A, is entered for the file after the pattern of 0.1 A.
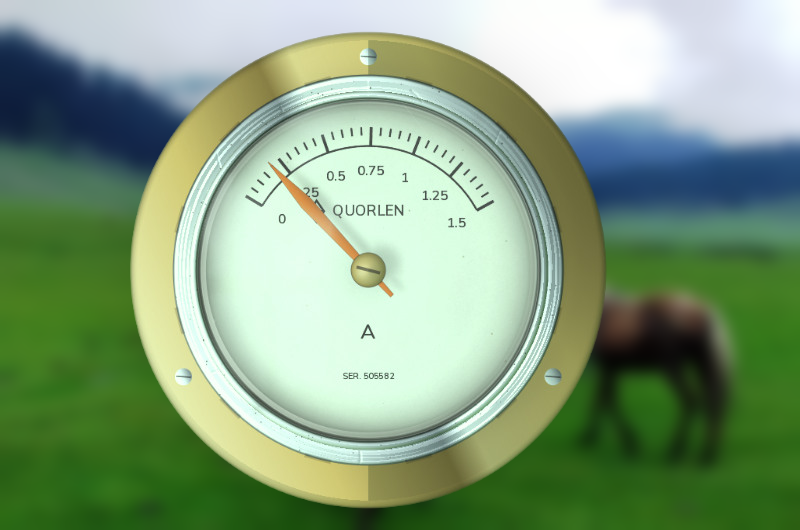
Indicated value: 0.2 A
